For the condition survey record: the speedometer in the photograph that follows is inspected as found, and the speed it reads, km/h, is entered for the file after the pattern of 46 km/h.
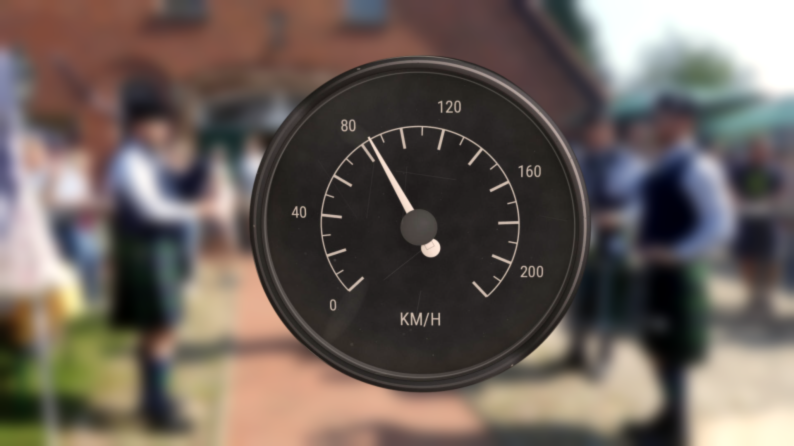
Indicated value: 85 km/h
